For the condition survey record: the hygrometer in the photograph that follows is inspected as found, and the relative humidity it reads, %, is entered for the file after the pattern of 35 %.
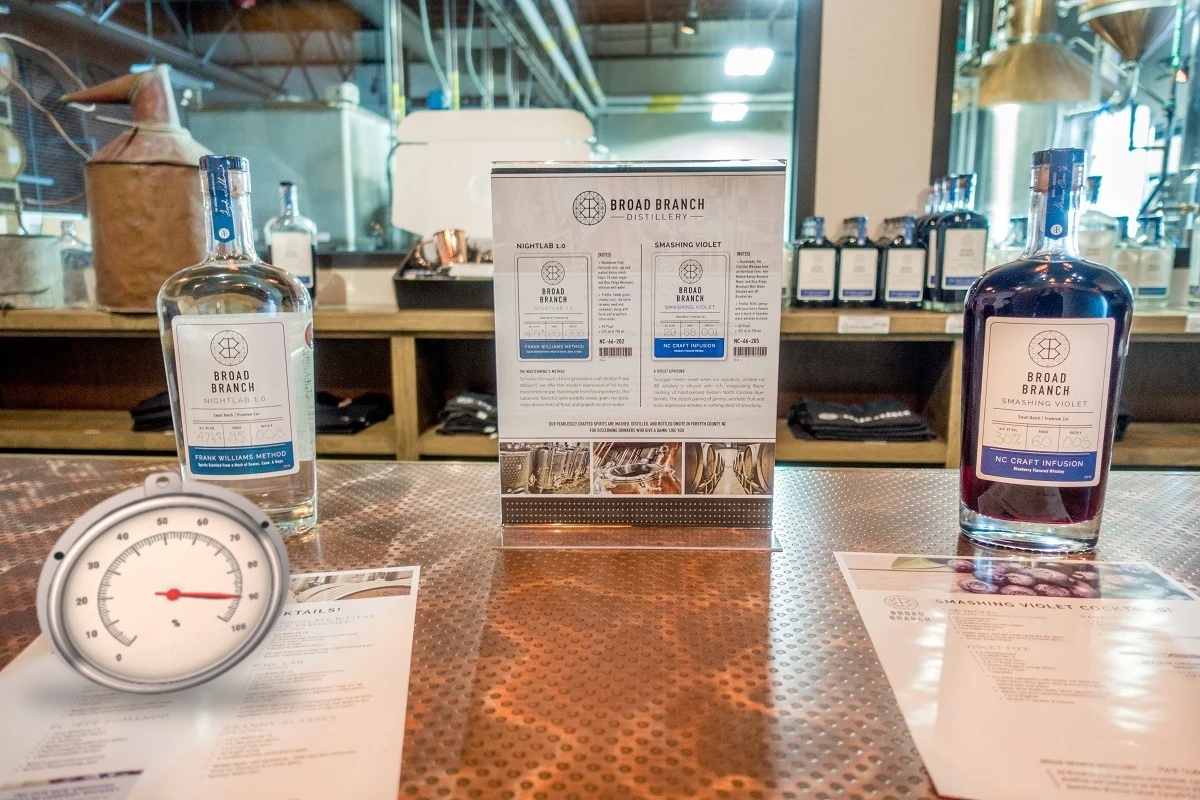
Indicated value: 90 %
